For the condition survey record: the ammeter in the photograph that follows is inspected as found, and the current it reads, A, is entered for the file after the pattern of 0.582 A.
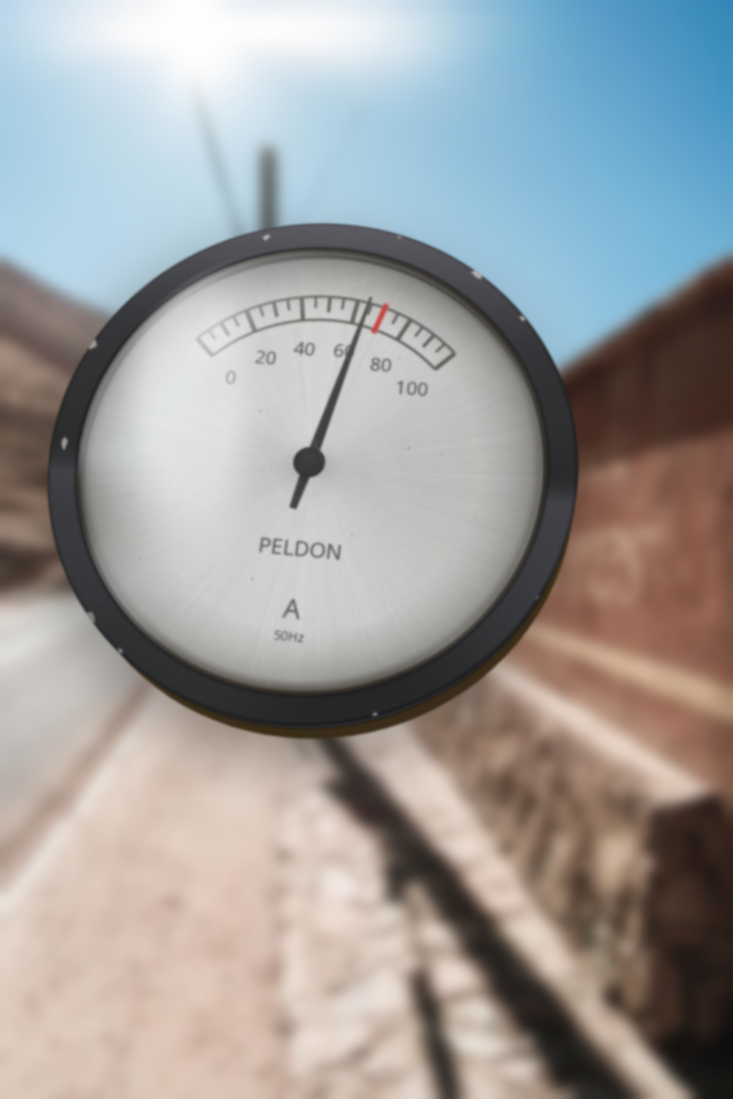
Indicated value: 65 A
